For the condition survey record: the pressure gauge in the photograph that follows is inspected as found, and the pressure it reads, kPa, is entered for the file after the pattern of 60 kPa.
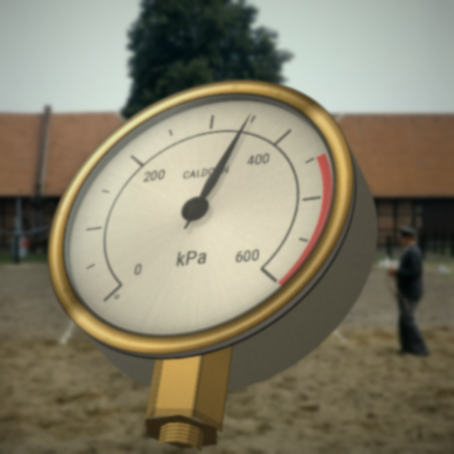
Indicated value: 350 kPa
